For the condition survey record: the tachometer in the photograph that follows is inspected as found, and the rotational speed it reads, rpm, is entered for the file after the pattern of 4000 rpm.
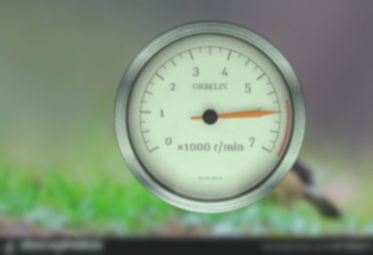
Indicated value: 6000 rpm
